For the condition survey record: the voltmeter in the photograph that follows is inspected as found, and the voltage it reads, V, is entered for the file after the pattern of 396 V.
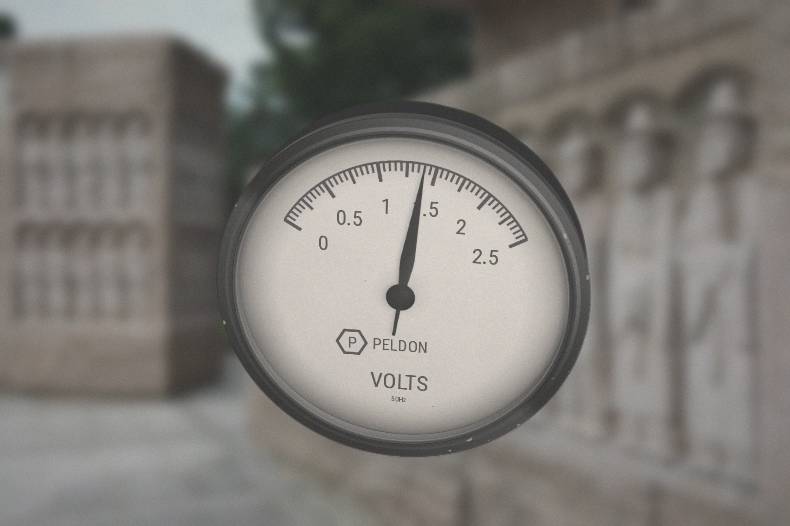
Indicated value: 1.4 V
